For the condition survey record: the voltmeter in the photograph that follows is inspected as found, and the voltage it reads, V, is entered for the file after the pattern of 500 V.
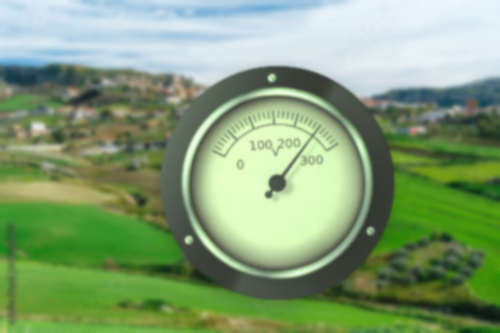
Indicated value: 250 V
